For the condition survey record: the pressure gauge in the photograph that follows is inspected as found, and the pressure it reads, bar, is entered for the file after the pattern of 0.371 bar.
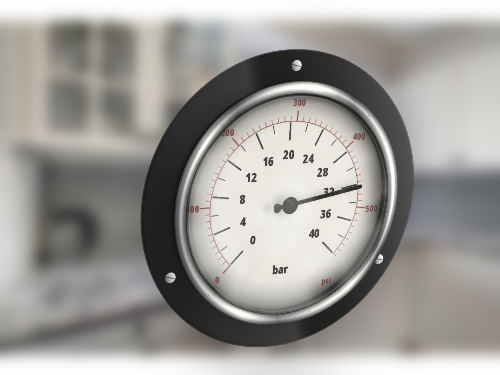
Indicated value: 32 bar
